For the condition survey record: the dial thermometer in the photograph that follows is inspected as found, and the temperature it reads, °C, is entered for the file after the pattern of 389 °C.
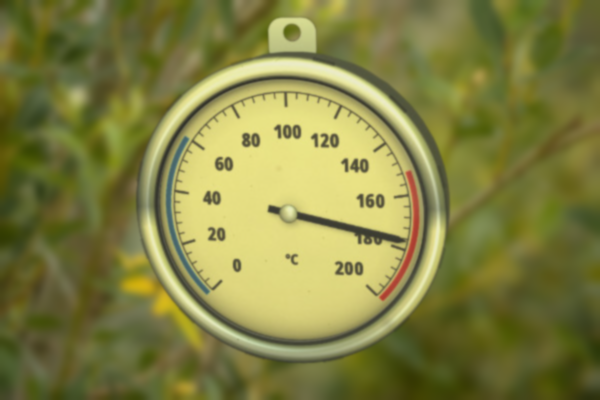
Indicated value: 176 °C
